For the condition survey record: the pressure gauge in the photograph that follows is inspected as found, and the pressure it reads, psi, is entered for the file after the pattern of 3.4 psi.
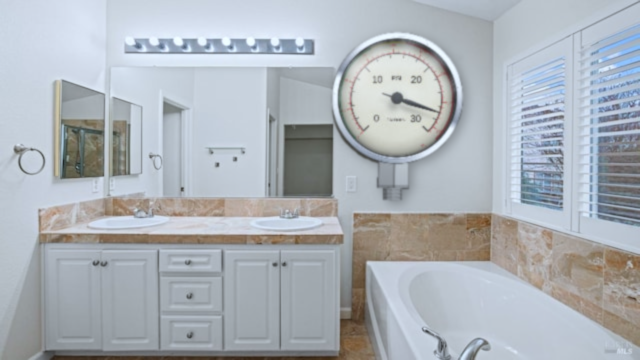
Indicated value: 27 psi
